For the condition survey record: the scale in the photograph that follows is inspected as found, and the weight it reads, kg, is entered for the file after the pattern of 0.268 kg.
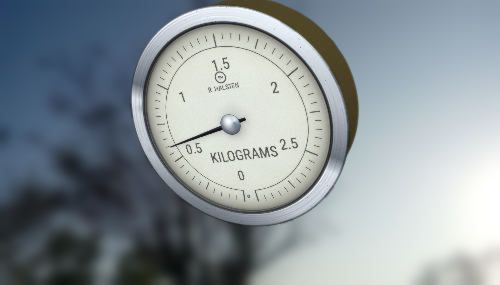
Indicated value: 0.6 kg
